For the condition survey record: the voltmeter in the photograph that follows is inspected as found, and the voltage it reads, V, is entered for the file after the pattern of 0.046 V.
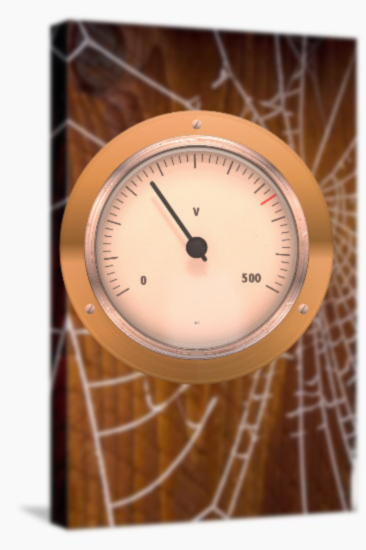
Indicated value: 180 V
